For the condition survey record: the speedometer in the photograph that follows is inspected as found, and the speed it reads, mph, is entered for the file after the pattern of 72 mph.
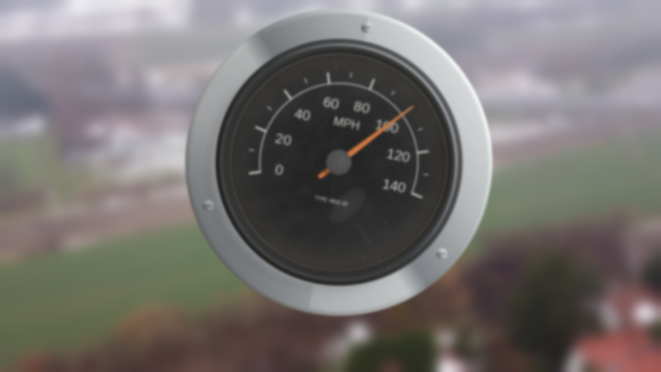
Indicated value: 100 mph
